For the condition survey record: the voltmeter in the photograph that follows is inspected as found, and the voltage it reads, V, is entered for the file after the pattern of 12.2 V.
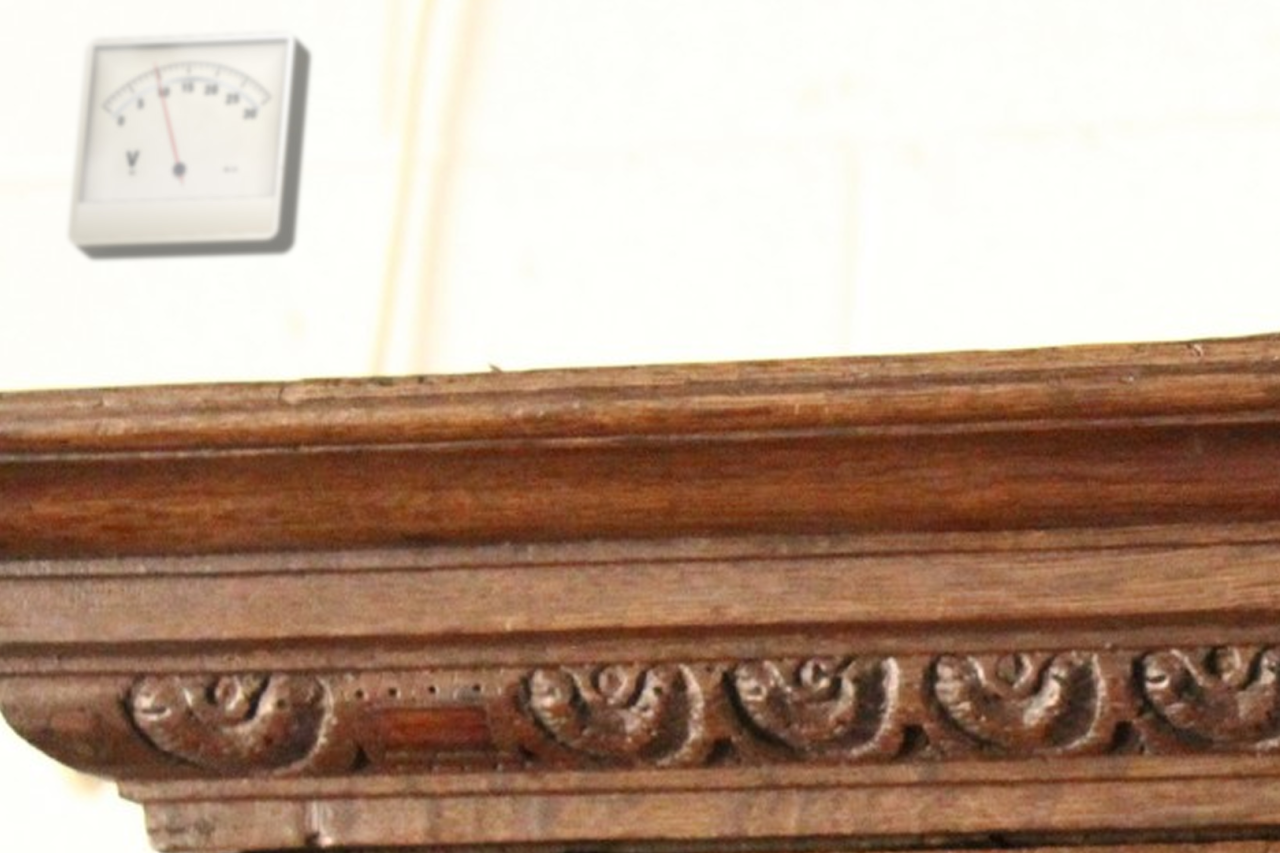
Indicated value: 10 V
